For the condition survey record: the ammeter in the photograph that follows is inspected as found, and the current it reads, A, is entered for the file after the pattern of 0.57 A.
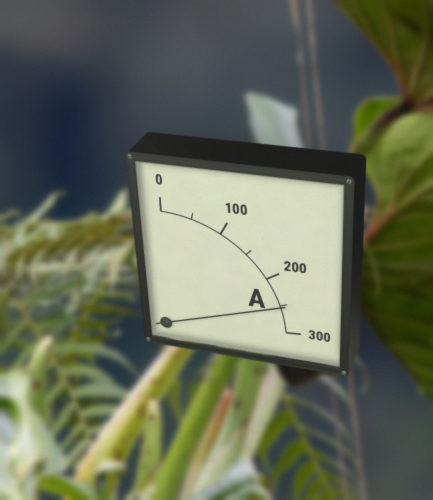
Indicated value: 250 A
